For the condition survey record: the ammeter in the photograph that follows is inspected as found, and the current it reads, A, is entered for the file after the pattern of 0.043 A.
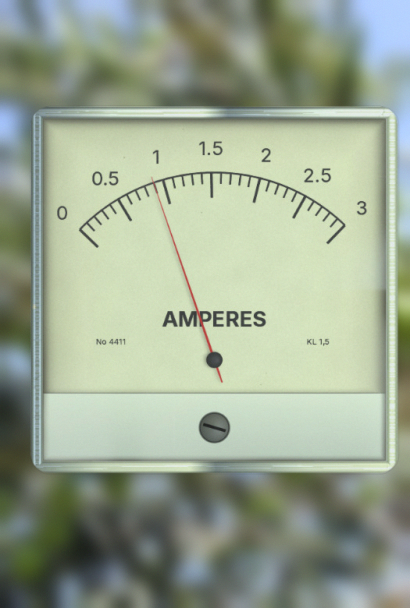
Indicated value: 0.9 A
